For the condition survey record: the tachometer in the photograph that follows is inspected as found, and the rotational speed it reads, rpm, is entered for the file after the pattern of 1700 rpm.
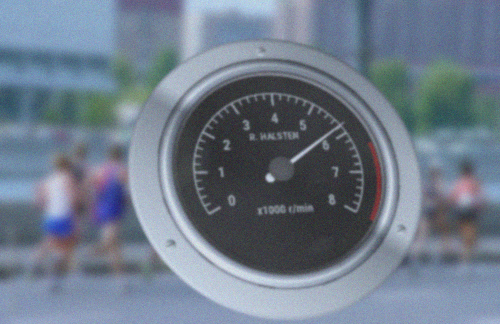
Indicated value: 5800 rpm
